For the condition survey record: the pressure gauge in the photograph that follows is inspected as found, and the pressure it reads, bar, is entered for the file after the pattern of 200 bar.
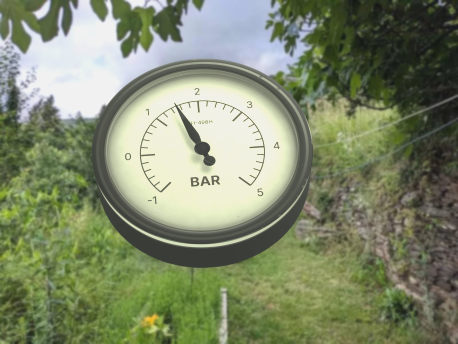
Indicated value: 1.5 bar
